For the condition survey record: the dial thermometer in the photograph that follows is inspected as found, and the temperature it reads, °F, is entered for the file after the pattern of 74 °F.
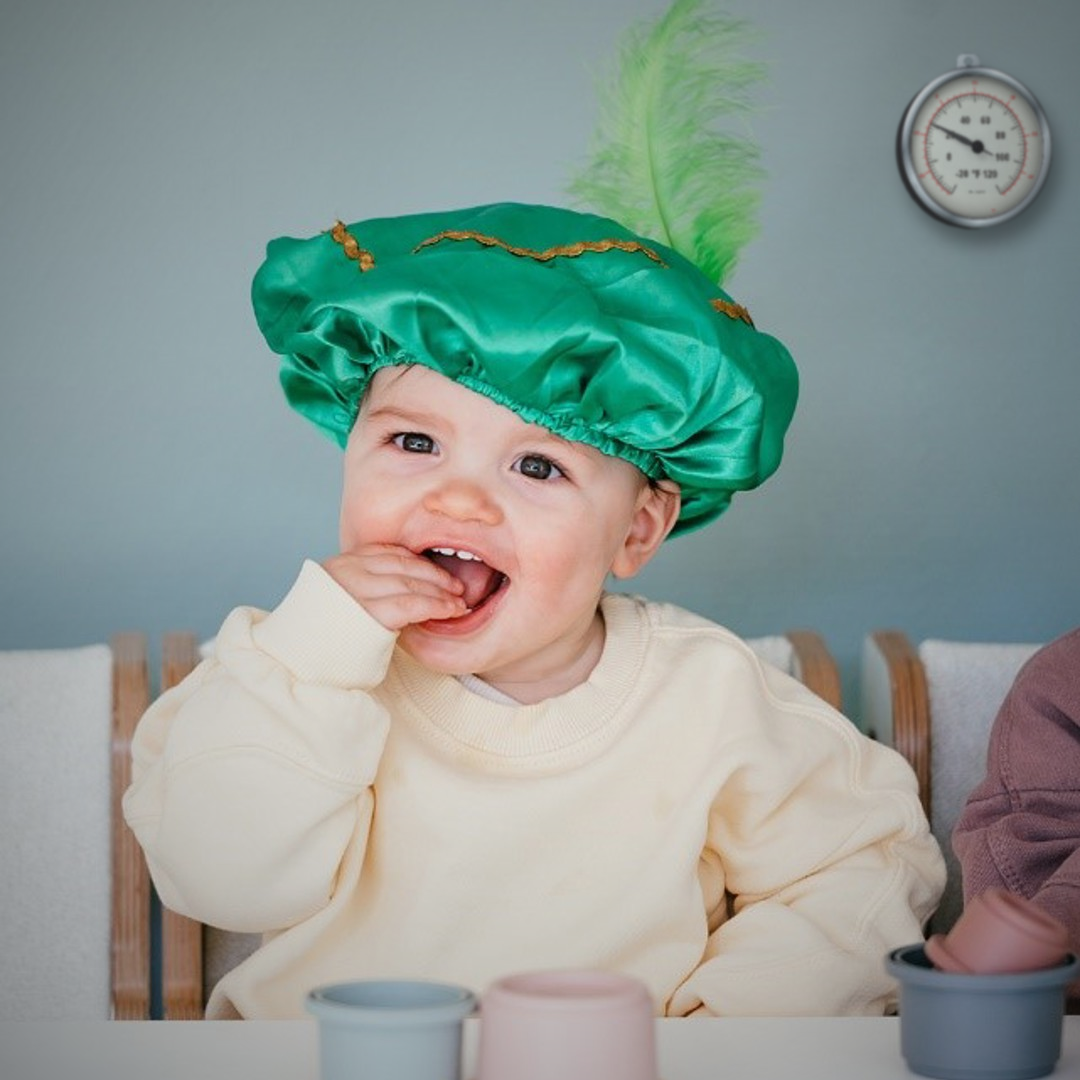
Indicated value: 20 °F
